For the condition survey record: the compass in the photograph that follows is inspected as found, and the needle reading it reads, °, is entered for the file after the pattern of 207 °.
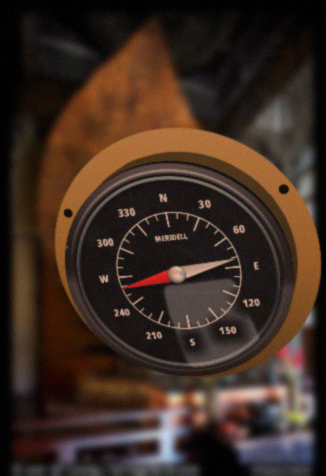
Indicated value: 260 °
